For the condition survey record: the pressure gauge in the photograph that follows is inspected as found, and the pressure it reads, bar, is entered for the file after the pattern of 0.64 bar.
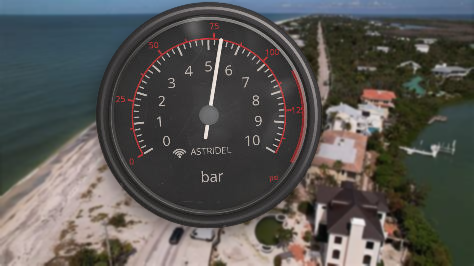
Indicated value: 5.4 bar
